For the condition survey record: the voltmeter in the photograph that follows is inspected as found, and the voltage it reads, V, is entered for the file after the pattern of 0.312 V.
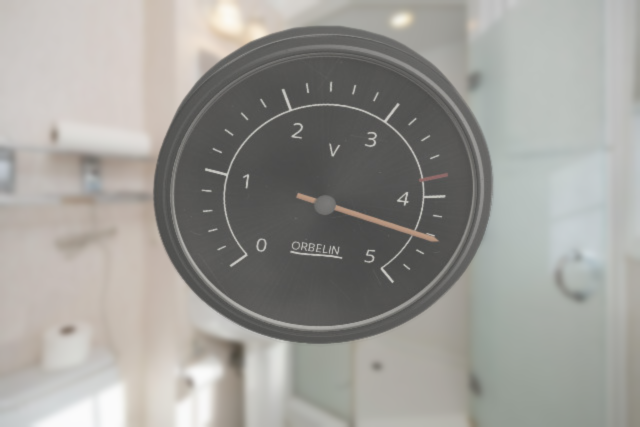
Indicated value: 4.4 V
